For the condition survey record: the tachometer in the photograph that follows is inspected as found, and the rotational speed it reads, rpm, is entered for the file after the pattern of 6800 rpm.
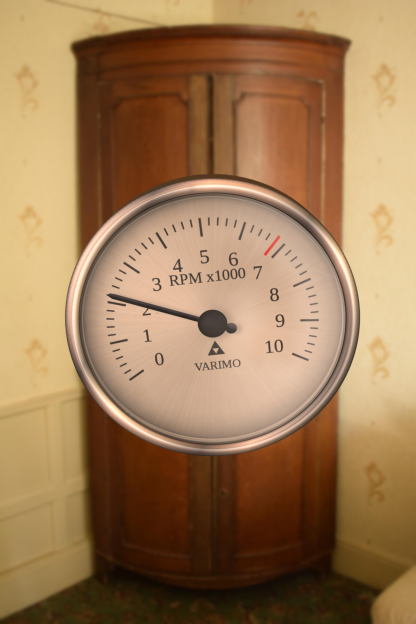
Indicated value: 2200 rpm
